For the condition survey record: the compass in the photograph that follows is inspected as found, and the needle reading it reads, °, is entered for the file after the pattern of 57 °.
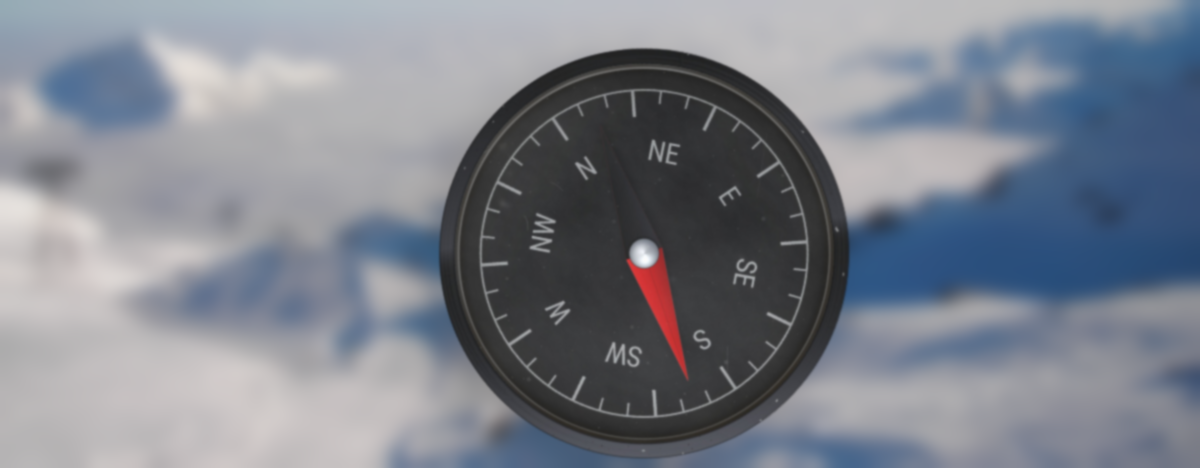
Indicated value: 195 °
